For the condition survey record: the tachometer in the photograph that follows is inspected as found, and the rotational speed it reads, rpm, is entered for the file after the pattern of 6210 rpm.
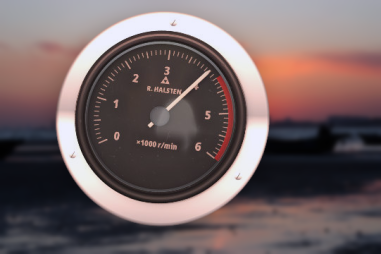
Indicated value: 4000 rpm
